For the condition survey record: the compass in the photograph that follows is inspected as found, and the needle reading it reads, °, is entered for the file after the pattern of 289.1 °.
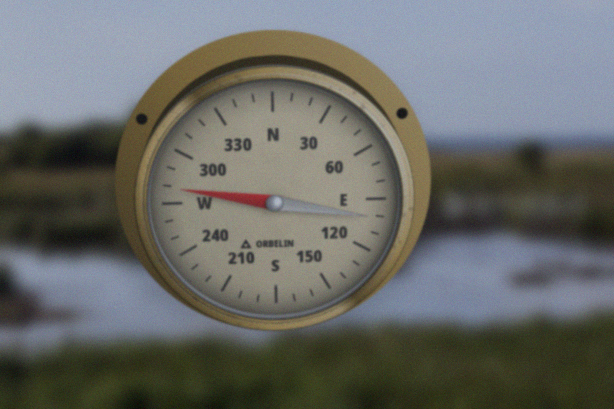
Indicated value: 280 °
